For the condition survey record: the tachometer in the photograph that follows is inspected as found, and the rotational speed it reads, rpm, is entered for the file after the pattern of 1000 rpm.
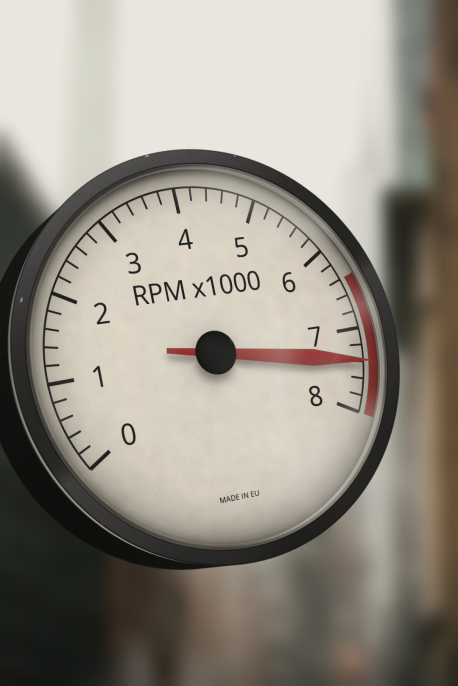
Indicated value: 7400 rpm
